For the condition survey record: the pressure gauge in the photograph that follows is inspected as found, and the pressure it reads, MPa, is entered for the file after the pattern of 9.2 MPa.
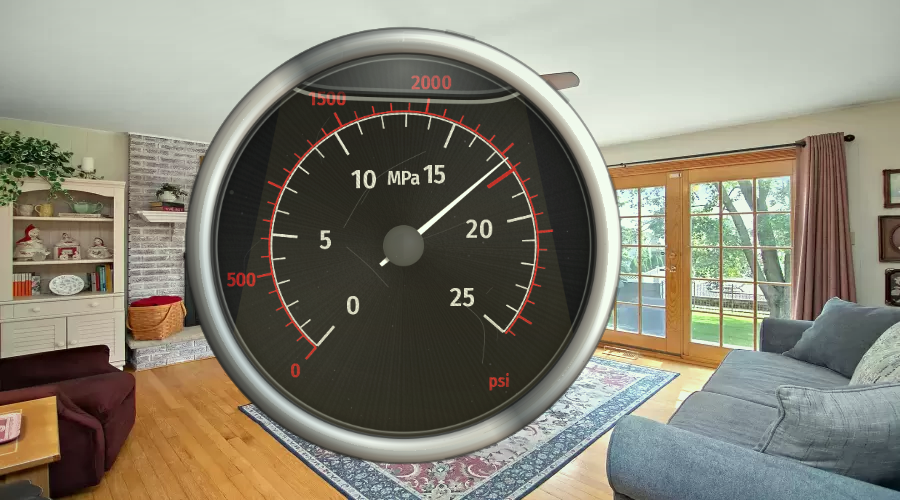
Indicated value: 17.5 MPa
